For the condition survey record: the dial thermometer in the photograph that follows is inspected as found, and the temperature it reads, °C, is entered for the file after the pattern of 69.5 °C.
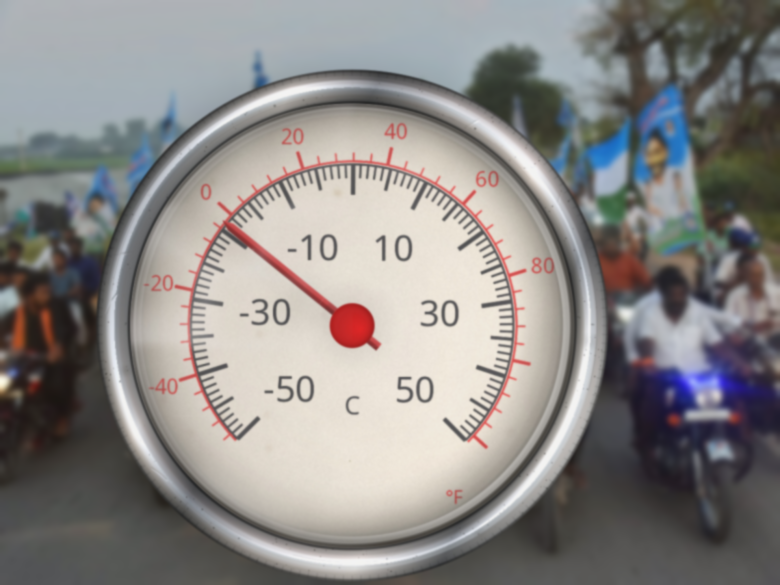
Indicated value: -19 °C
